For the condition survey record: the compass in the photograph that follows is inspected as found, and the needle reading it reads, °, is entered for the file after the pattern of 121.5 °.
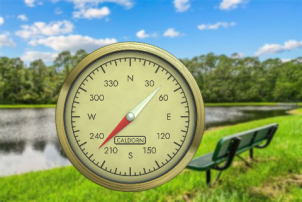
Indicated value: 225 °
